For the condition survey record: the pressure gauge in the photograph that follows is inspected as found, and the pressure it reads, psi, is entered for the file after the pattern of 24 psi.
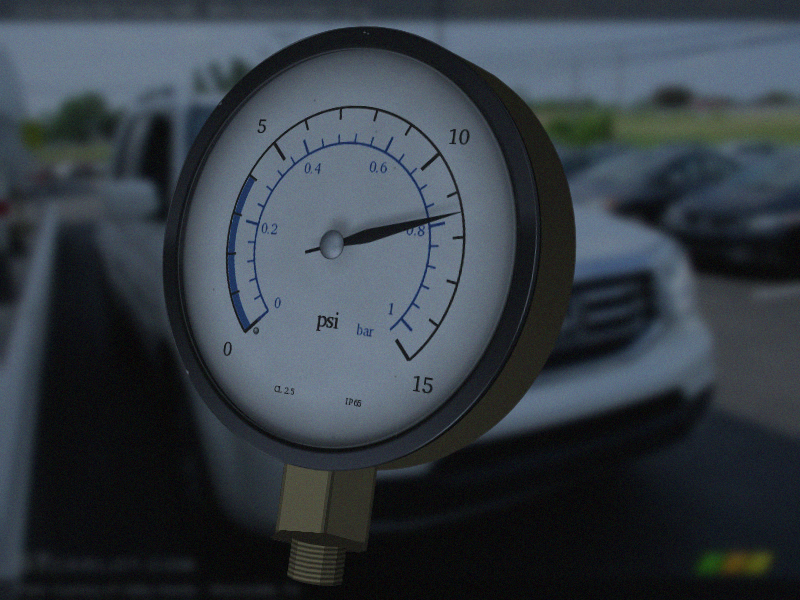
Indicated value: 11.5 psi
